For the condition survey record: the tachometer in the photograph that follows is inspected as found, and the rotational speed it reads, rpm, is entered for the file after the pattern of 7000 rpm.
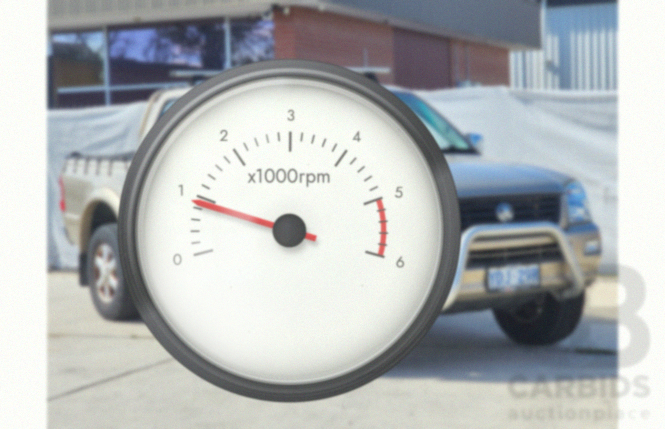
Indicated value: 900 rpm
